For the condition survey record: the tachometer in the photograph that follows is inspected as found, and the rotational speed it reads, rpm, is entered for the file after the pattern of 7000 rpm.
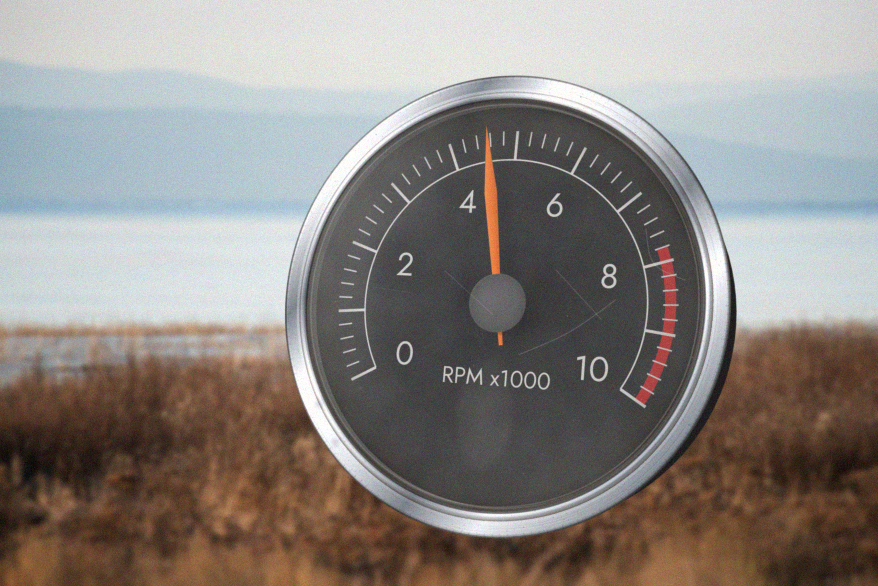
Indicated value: 4600 rpm
